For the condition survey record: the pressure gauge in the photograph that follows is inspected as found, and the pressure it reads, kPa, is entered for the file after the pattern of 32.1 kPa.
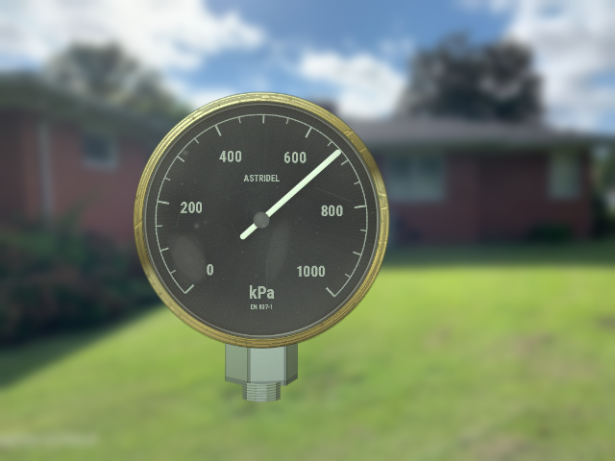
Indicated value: 675 kPa
